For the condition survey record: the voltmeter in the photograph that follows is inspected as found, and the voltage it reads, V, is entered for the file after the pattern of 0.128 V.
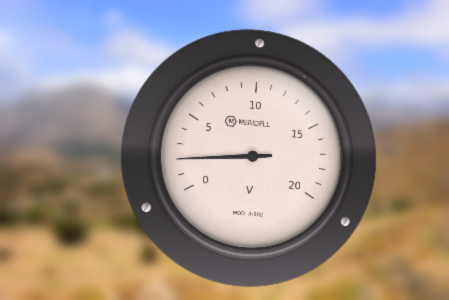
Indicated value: 2 V
